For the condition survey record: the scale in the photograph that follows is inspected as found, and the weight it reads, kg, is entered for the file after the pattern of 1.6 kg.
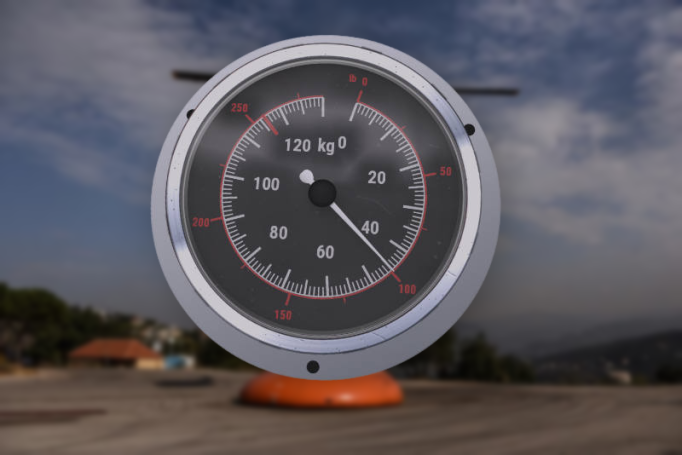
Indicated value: 45 kg
